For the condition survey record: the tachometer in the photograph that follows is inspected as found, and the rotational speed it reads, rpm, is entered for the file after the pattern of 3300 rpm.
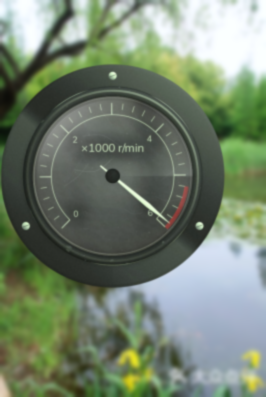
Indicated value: 5900 rpm
